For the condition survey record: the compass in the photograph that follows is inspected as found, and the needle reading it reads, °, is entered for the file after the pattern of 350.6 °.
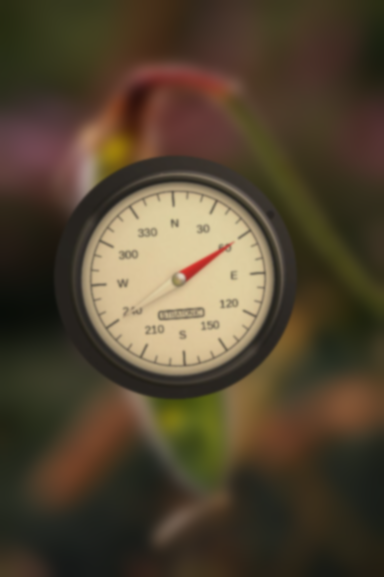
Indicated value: 60 °
